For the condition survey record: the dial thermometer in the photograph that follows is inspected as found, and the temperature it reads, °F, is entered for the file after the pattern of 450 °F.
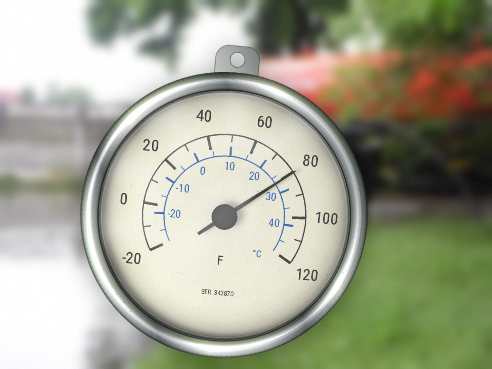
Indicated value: 80 °F
